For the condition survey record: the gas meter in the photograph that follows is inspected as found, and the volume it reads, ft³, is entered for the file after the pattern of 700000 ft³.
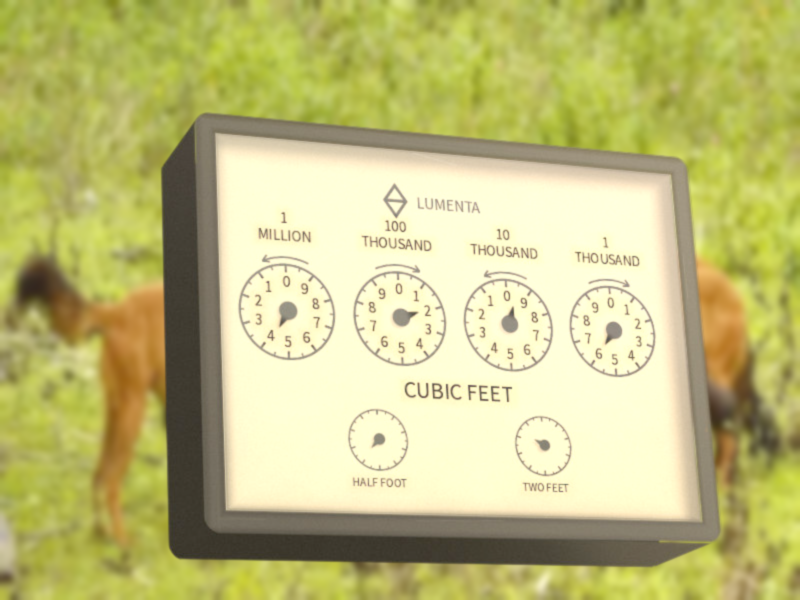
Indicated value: 419600 ft³
